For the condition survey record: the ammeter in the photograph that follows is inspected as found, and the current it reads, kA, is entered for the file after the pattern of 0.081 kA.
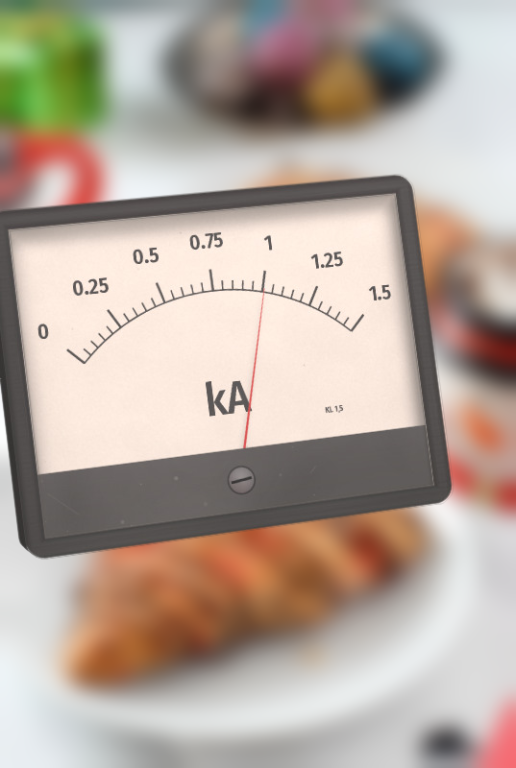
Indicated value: 1 kA
